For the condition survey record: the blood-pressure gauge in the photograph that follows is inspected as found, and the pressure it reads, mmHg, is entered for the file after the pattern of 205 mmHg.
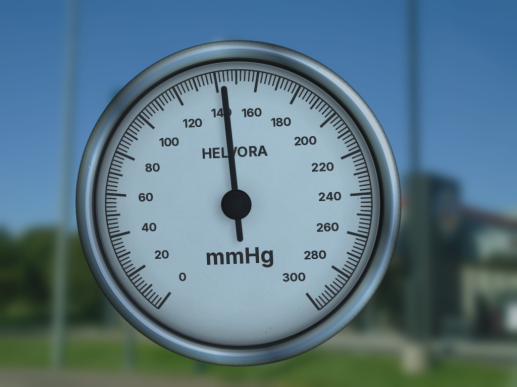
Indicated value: 144 mmHg
